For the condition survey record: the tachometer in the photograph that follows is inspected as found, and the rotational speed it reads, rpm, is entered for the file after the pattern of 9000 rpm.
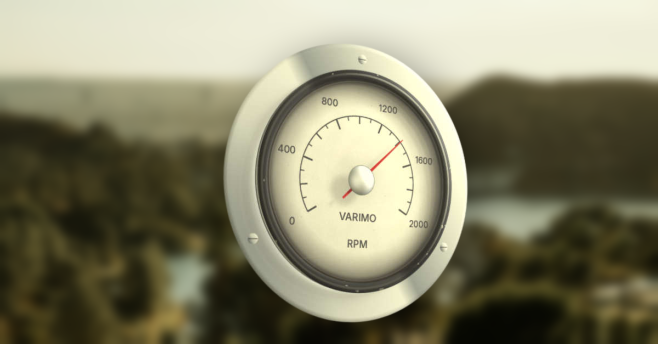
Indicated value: 1400 rpm
